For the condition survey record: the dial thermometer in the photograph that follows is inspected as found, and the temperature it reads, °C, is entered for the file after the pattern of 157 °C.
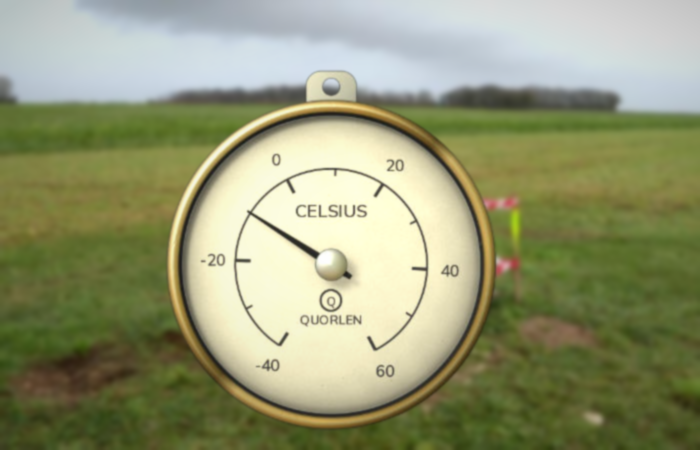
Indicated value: -10 °C
